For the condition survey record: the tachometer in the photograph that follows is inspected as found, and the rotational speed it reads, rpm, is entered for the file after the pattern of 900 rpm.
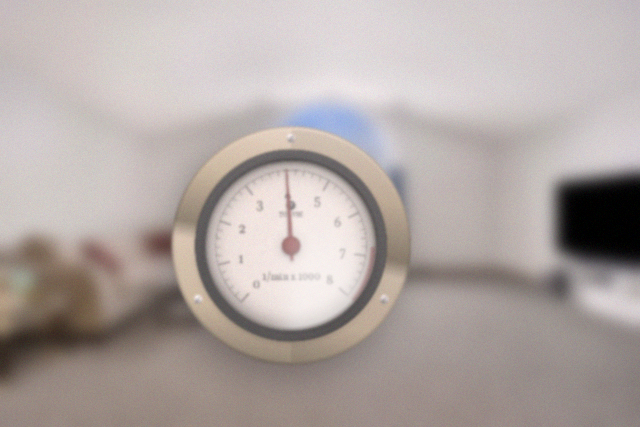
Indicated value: 4000 rpm
